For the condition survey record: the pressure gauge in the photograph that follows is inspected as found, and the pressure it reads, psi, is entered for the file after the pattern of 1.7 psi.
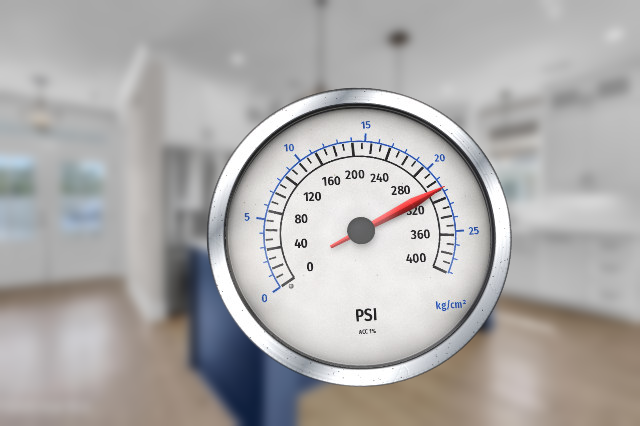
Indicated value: 310 psi
